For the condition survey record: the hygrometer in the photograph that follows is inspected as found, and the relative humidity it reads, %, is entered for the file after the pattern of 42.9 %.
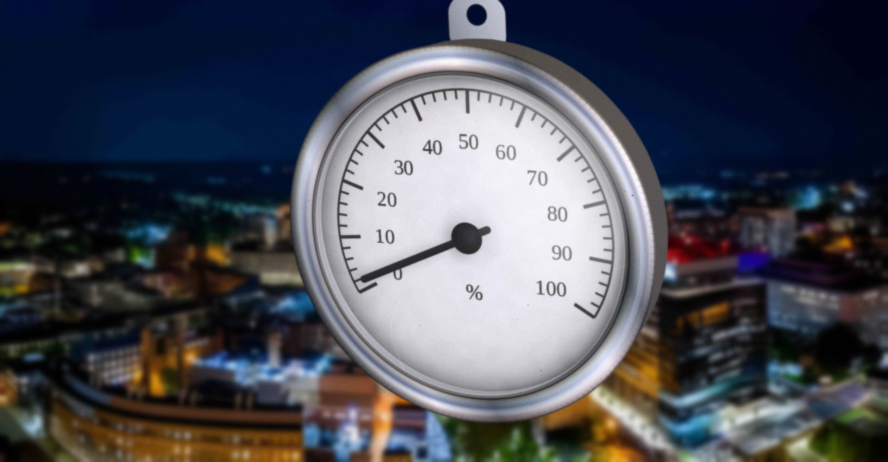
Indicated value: 2 %
